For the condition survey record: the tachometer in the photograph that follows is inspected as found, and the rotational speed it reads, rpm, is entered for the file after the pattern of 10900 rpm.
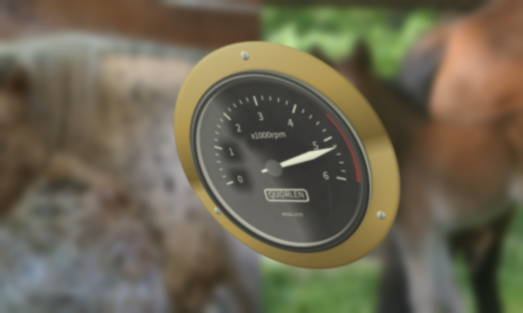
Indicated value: 5200 rpm
